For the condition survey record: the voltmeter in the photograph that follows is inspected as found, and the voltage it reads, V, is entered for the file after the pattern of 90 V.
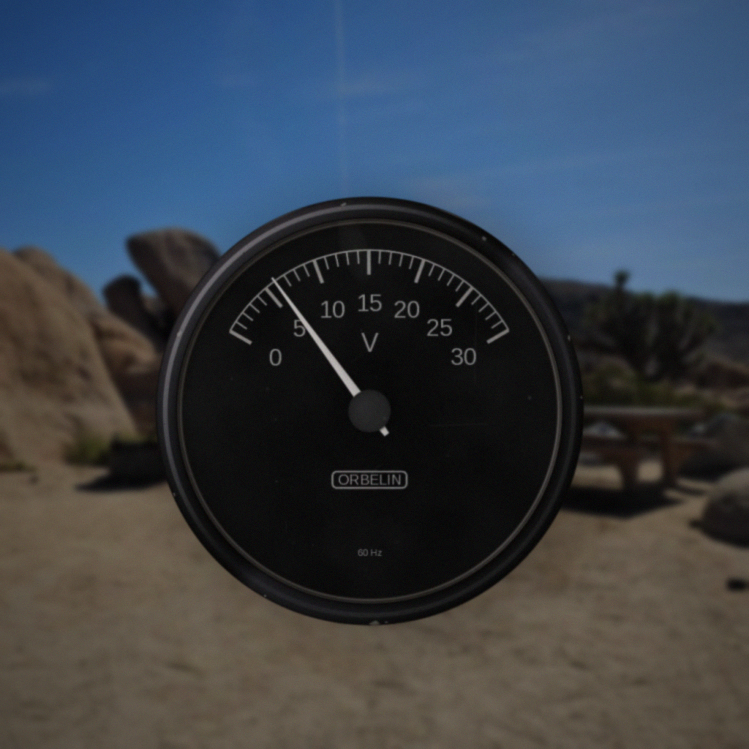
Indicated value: 6 V
